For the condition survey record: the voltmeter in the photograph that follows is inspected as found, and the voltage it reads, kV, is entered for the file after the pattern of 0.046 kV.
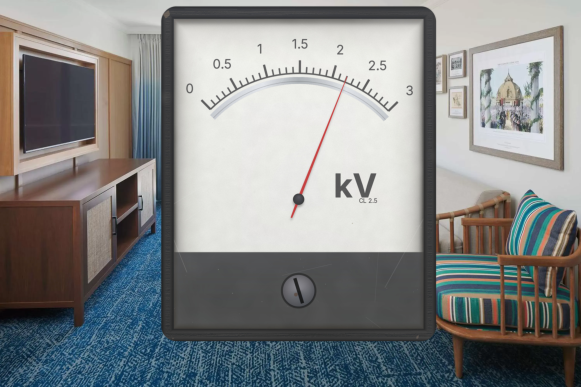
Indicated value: 2.2 kV
